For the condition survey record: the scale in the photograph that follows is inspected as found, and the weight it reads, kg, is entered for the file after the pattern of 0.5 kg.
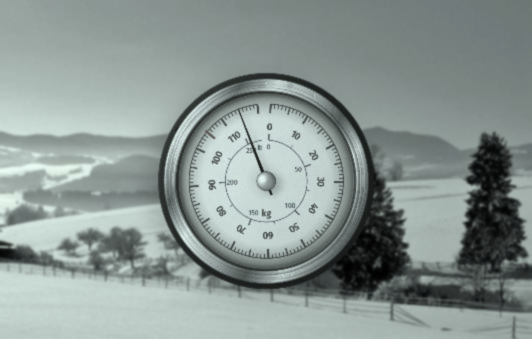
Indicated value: 115 kg
